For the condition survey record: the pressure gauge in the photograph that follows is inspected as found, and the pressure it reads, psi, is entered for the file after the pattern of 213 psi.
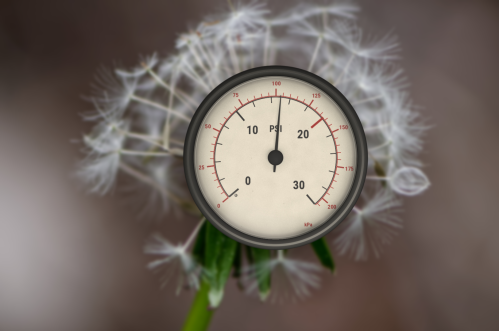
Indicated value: 15 psi
